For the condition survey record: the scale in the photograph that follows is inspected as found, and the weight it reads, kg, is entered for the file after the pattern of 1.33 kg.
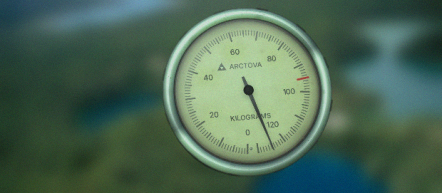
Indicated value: 125 kg
